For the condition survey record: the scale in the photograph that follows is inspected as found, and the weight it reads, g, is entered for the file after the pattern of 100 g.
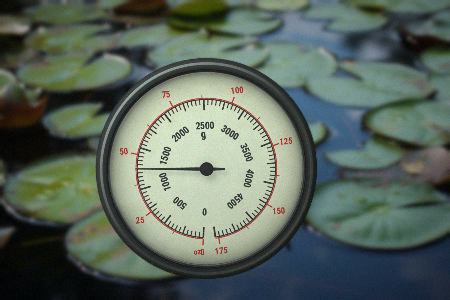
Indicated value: 1250 g
